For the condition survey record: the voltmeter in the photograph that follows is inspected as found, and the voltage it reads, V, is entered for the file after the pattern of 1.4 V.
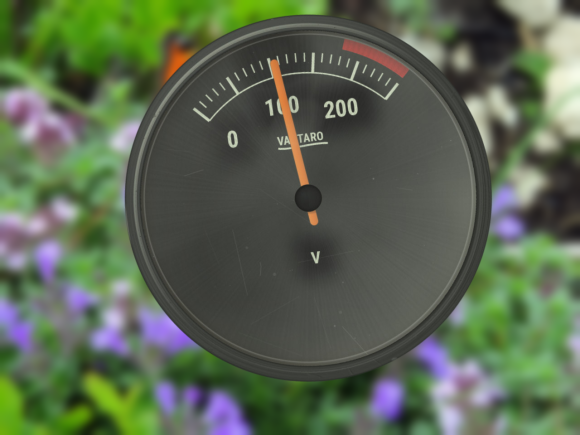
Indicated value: 105 V
